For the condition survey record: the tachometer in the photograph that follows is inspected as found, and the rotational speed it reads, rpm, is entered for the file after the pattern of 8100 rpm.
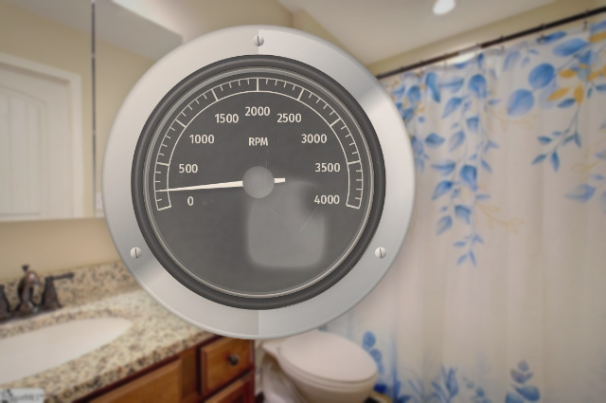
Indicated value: 200 rpm
